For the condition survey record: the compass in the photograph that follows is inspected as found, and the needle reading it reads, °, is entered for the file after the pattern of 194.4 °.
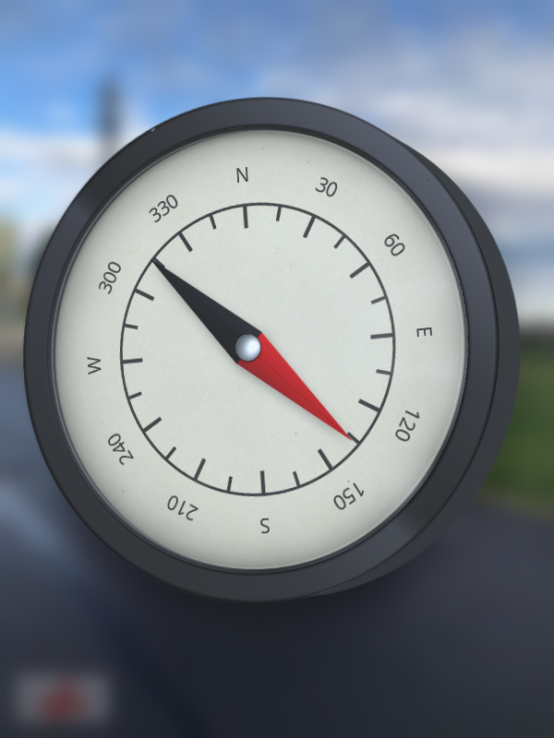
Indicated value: 135 °
